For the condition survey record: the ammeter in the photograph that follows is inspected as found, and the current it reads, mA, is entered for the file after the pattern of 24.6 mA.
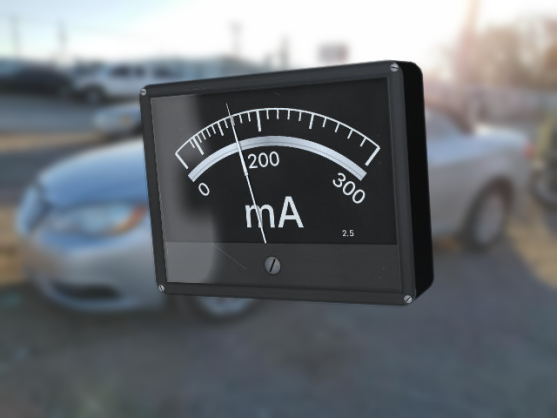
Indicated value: 170 mA
